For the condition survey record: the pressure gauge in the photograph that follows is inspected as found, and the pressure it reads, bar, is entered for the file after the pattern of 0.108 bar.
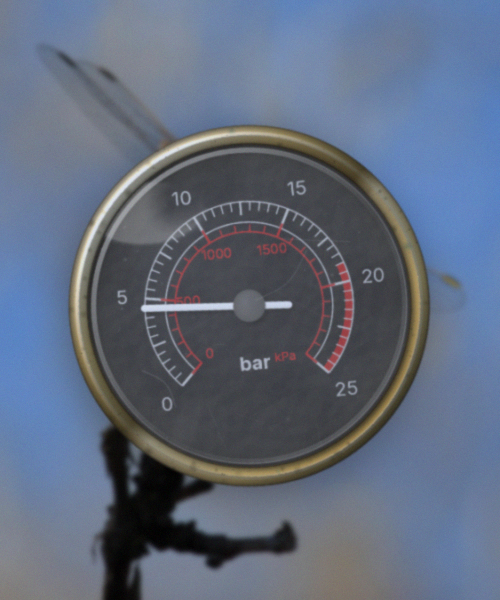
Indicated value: 4.5 bar
